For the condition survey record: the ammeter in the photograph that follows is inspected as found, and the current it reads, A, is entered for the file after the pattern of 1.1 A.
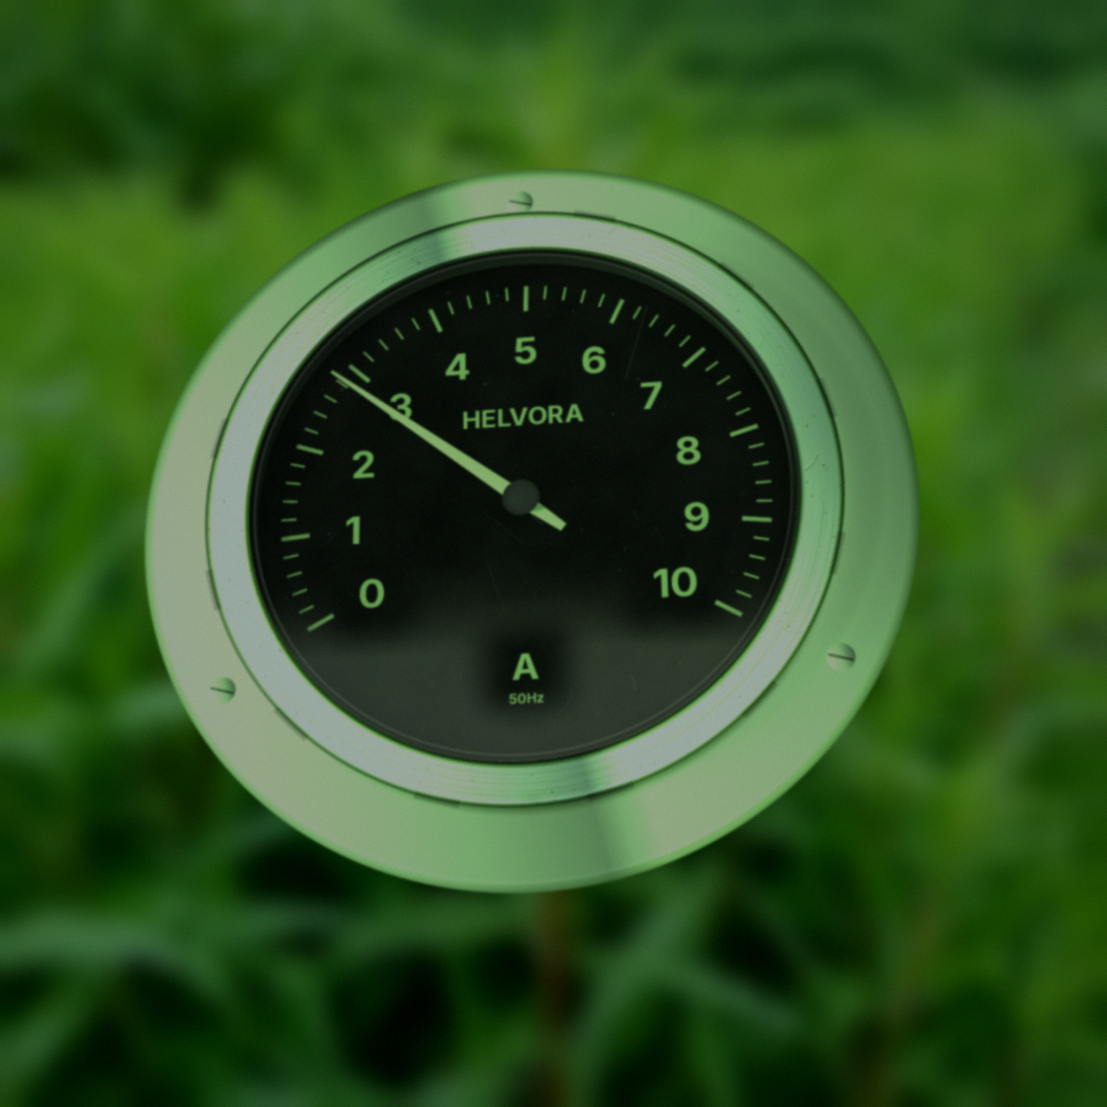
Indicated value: 2.8 A
